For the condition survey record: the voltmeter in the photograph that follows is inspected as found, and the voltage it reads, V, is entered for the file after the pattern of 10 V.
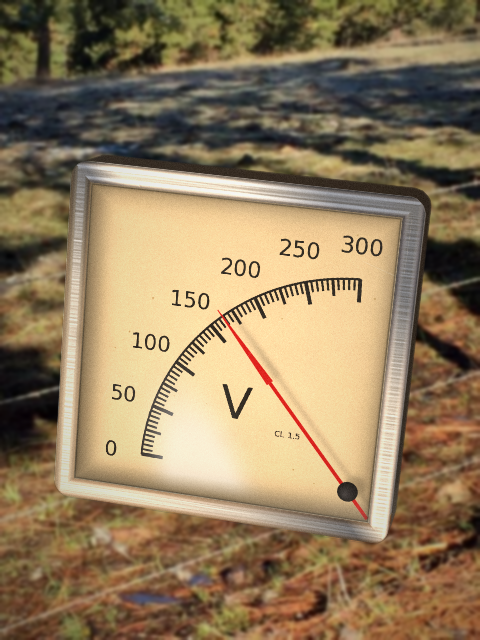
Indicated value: 165 V
